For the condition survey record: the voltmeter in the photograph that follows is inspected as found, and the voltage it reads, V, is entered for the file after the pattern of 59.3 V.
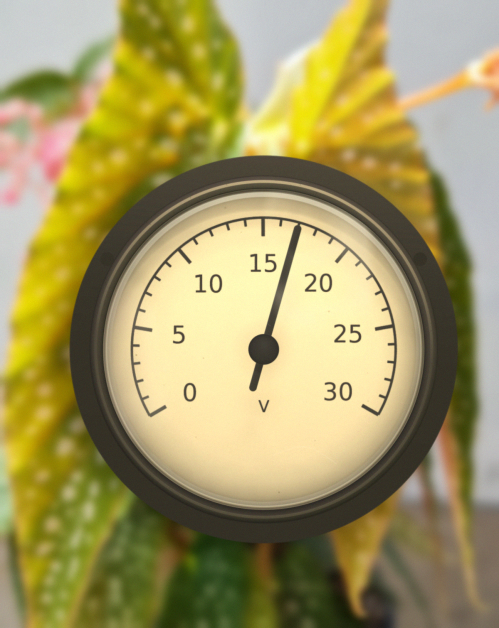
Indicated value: 17 V
